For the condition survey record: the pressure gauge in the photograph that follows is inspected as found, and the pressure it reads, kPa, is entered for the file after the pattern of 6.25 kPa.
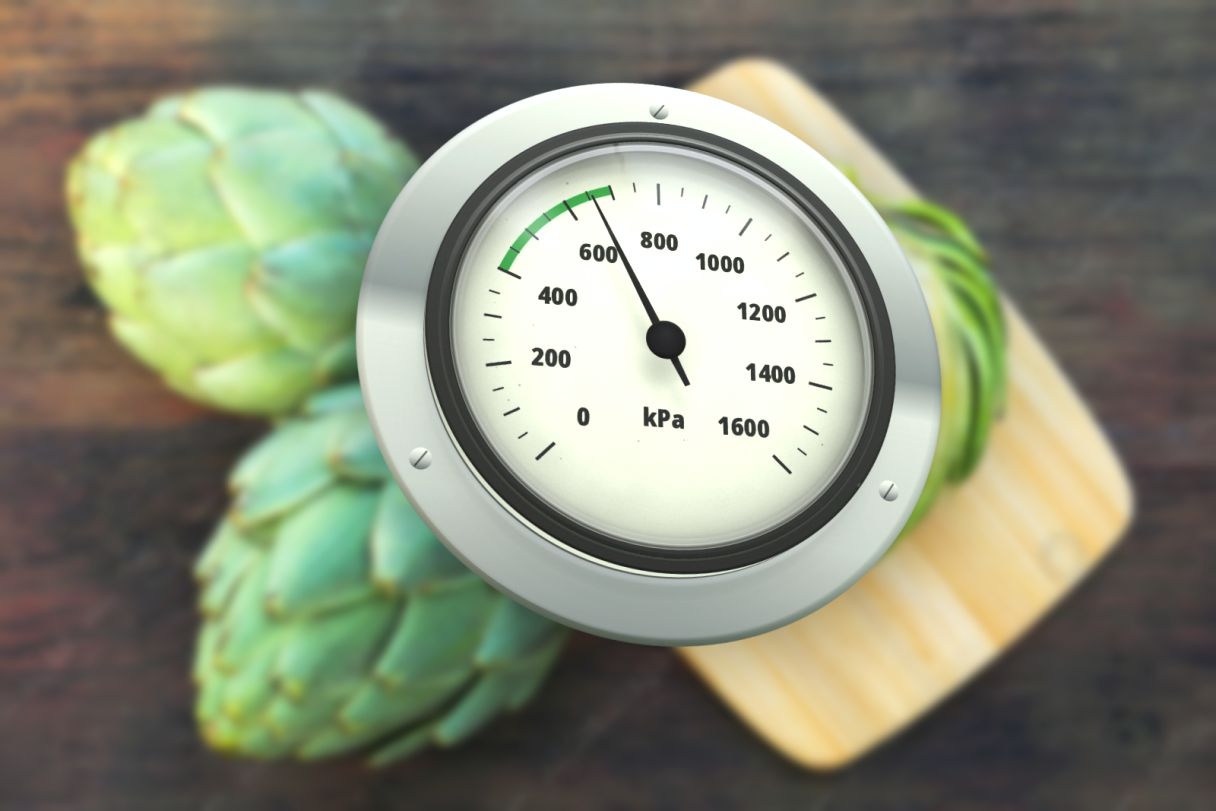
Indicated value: 650 kPa
